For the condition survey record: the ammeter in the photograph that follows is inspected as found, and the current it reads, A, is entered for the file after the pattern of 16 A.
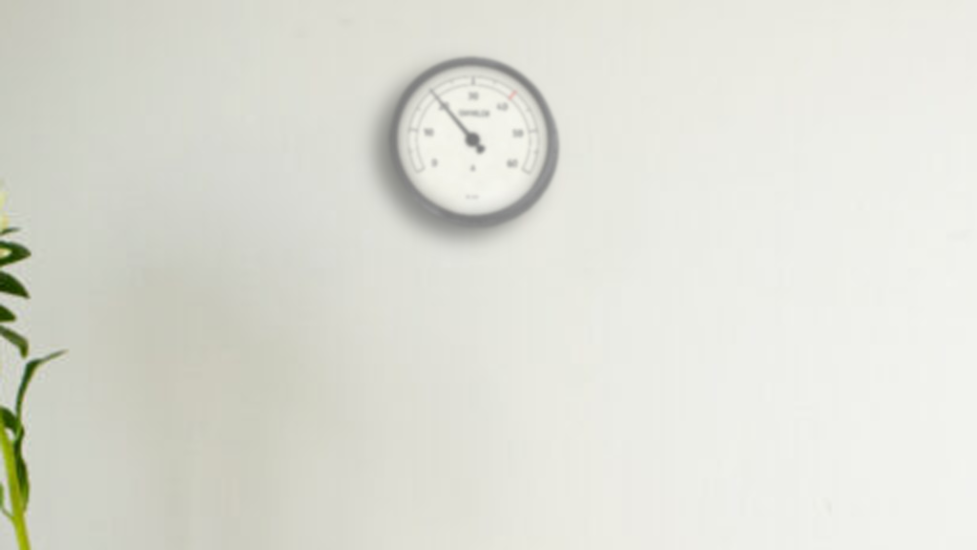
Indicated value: 20 A
